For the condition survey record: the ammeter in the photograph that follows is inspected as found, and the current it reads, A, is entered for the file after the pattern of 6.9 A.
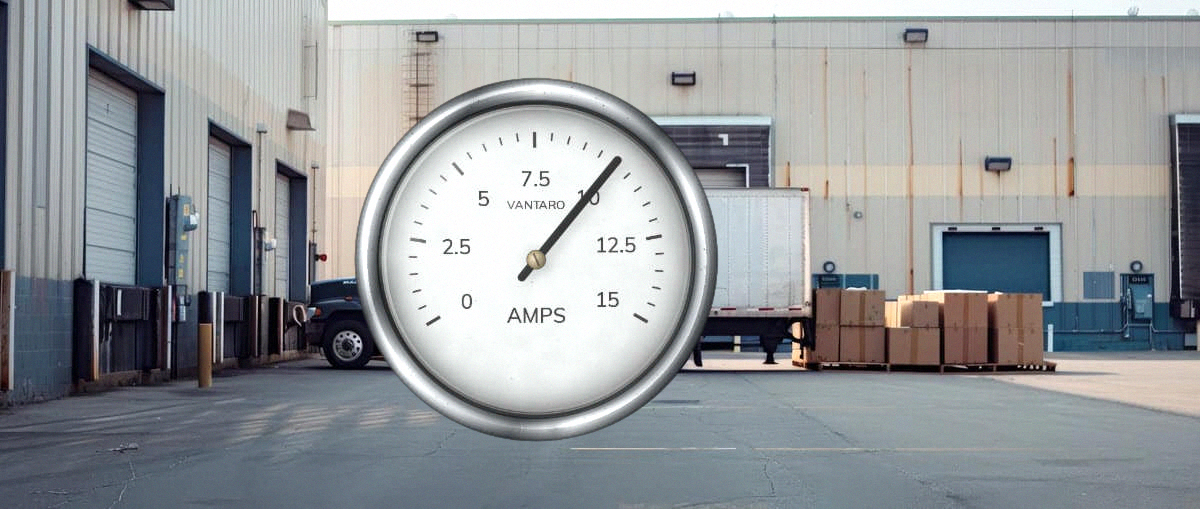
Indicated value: 10 A
